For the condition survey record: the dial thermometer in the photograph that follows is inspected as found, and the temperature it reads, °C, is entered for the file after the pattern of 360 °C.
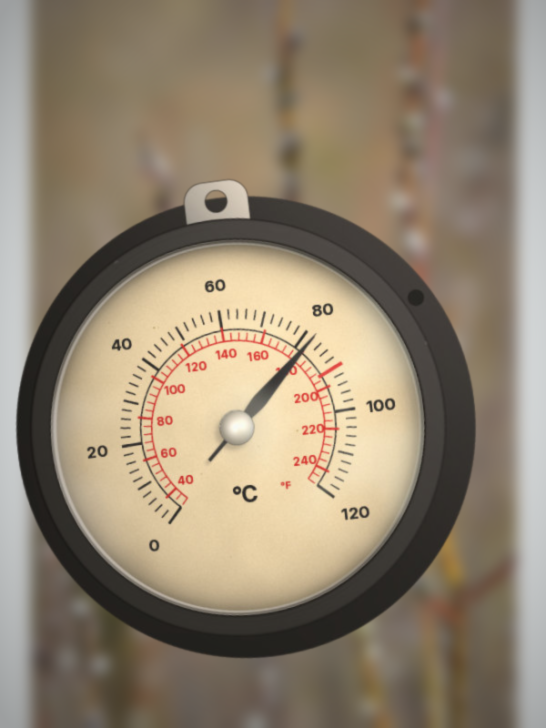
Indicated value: 82 °C
